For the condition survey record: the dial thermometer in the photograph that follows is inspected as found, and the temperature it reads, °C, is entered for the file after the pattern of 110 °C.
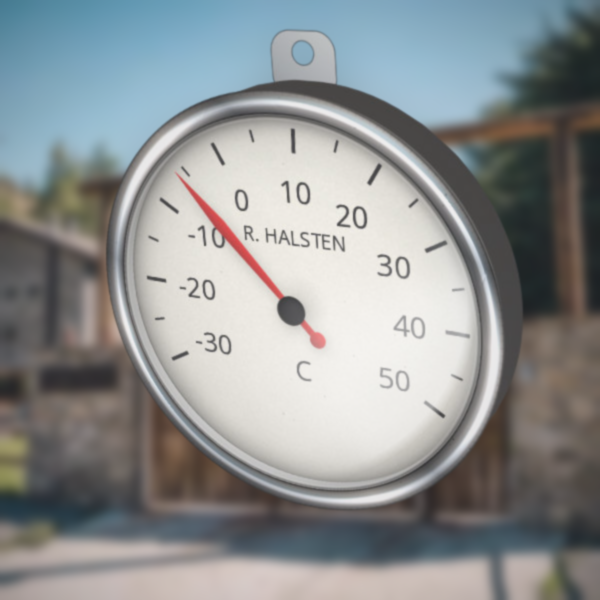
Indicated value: -5 °C
